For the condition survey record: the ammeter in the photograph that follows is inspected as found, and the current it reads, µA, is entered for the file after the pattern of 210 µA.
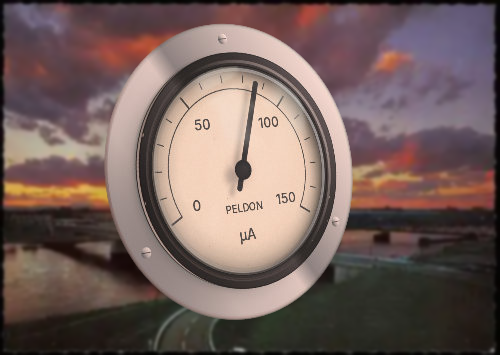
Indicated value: 85 µA
